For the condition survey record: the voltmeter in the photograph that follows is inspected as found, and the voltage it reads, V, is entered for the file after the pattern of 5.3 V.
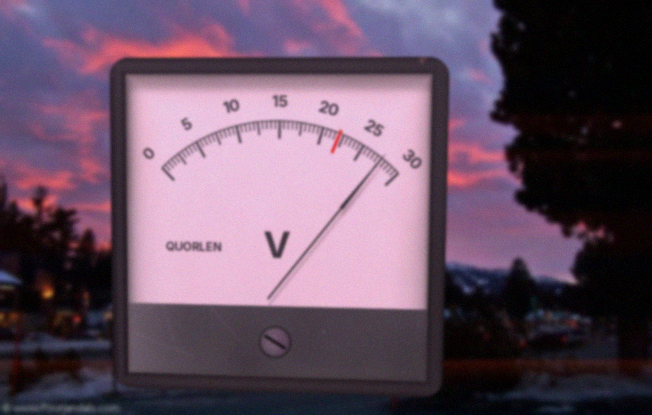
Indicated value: 27.5 V
